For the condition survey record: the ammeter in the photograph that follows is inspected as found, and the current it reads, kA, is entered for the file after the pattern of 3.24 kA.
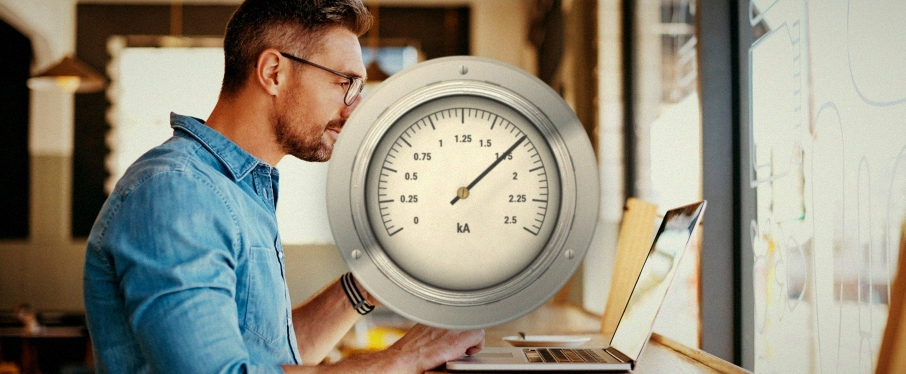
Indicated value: 1.75 kA
